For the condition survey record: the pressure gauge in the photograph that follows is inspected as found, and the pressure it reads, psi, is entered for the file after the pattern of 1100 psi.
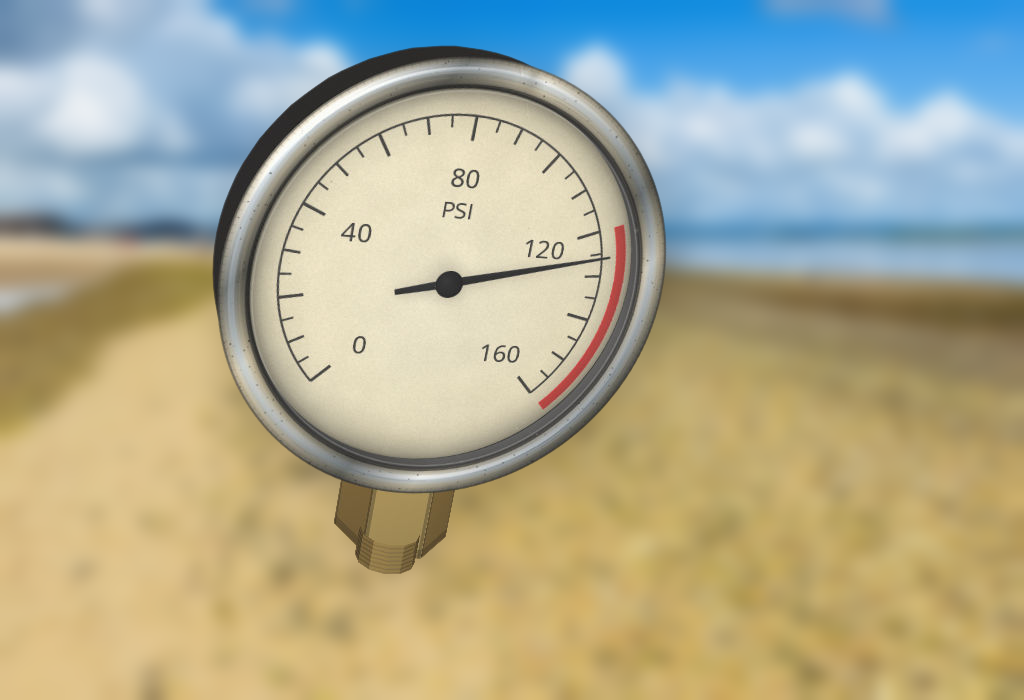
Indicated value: 125 psi
